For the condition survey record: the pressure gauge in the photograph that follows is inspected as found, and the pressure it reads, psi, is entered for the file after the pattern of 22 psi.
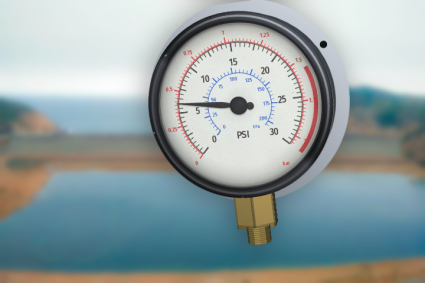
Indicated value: 6 psi
